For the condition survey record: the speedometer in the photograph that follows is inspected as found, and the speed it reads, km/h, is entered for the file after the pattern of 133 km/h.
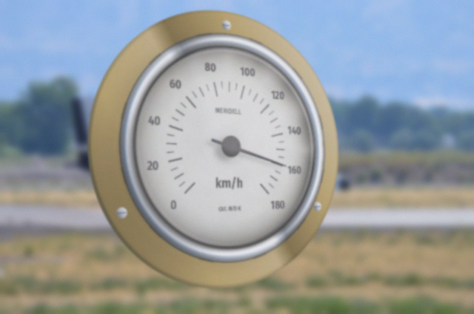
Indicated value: 160 km/h
